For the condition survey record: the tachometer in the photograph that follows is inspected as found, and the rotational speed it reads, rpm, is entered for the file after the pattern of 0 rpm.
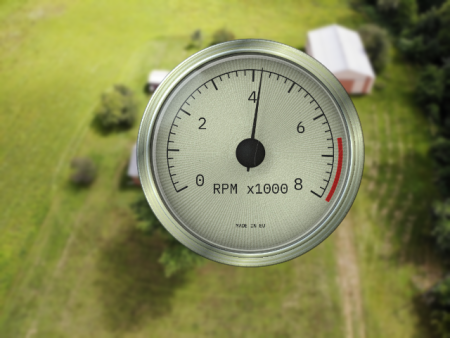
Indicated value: 4200 rpm
